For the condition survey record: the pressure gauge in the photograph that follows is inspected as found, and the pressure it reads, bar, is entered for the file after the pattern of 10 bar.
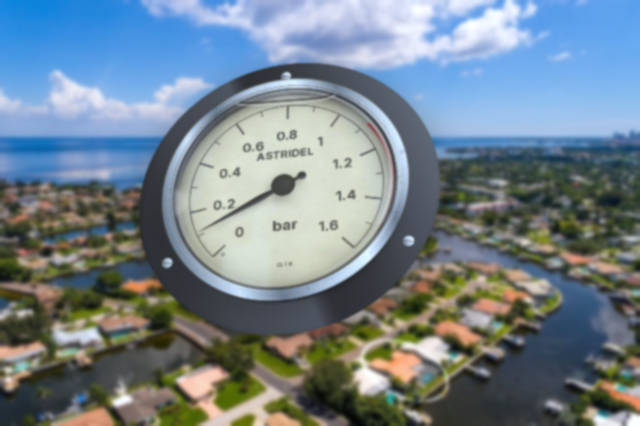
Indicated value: 0.1 bar
